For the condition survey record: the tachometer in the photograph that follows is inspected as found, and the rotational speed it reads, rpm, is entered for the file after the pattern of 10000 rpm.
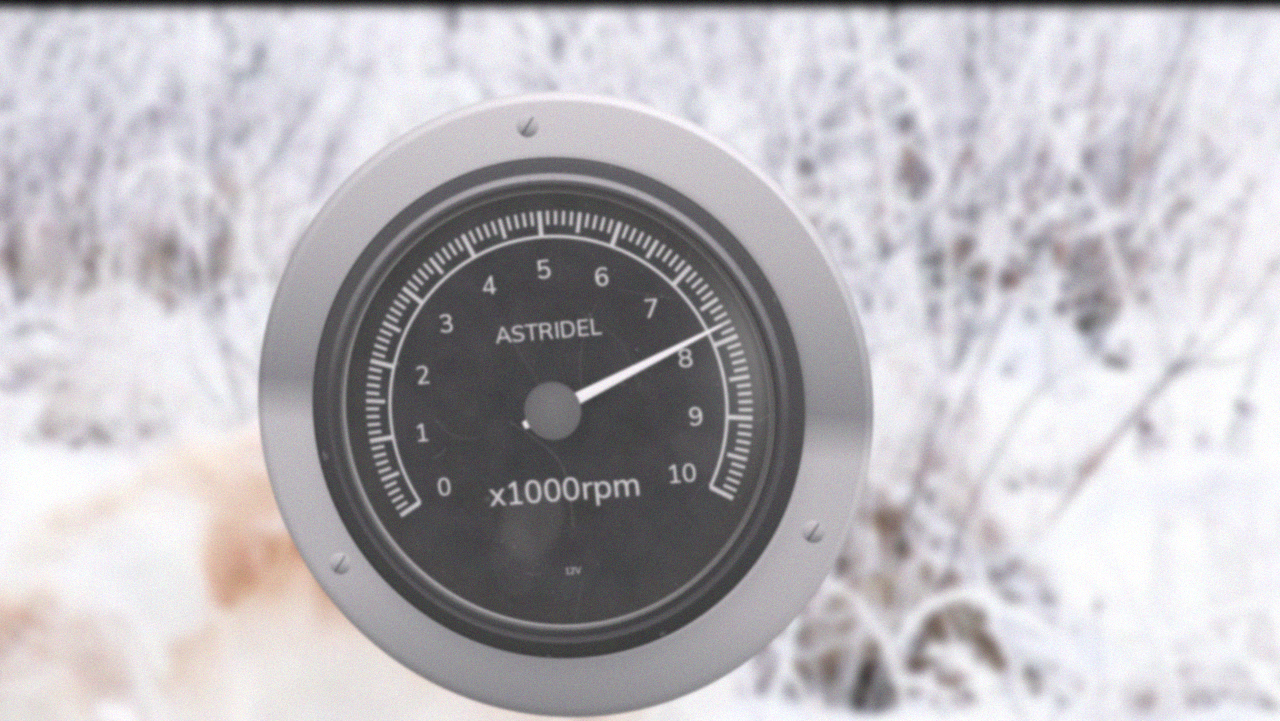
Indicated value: 7800 rpm
